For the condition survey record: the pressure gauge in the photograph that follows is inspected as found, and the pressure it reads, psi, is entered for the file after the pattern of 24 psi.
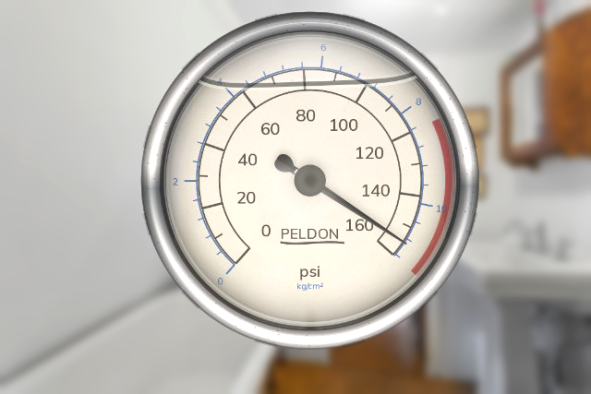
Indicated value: 155 psi
